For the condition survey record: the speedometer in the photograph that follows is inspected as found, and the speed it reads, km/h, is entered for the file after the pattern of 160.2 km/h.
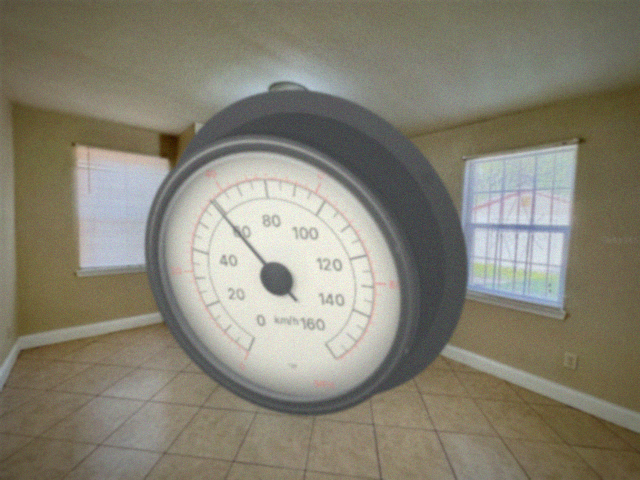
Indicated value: 60 km/h
